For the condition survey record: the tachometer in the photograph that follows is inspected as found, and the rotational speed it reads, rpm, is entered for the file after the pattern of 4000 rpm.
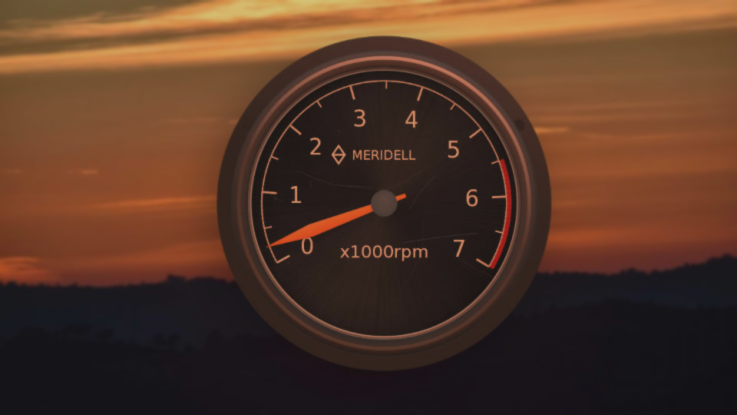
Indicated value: 250 rpm
